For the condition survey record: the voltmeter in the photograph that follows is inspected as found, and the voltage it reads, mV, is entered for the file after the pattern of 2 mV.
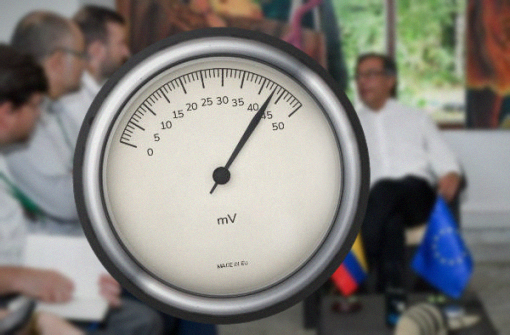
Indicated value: 43 mV
